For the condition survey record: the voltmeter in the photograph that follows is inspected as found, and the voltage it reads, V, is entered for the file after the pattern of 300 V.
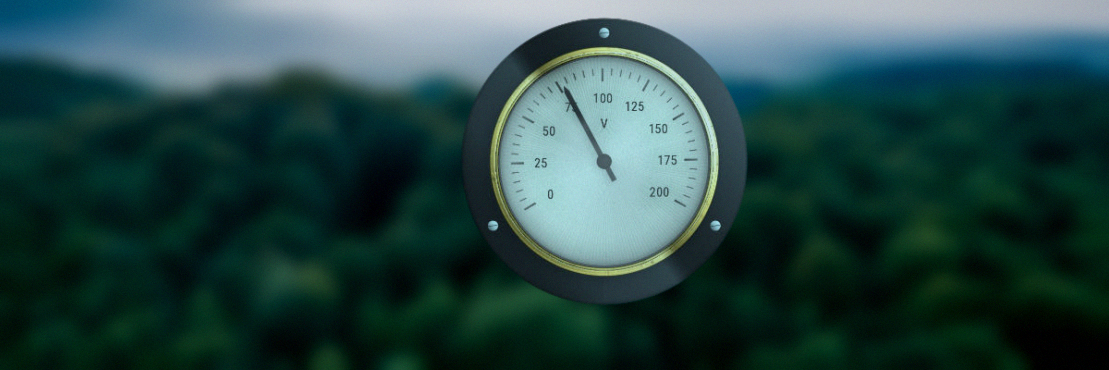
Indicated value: 77.5 V
